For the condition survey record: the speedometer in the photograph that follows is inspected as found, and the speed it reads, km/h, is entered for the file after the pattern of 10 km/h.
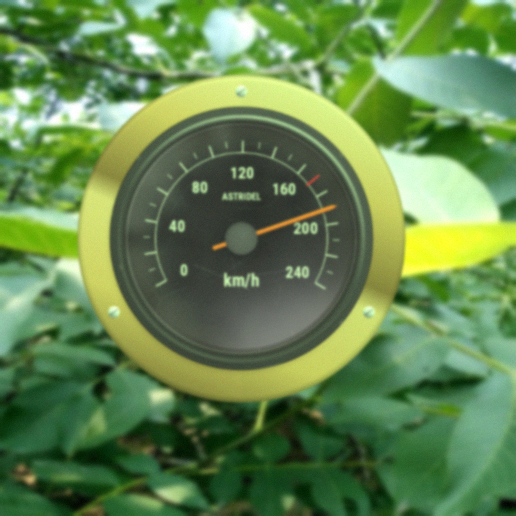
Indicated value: 190 km/h
